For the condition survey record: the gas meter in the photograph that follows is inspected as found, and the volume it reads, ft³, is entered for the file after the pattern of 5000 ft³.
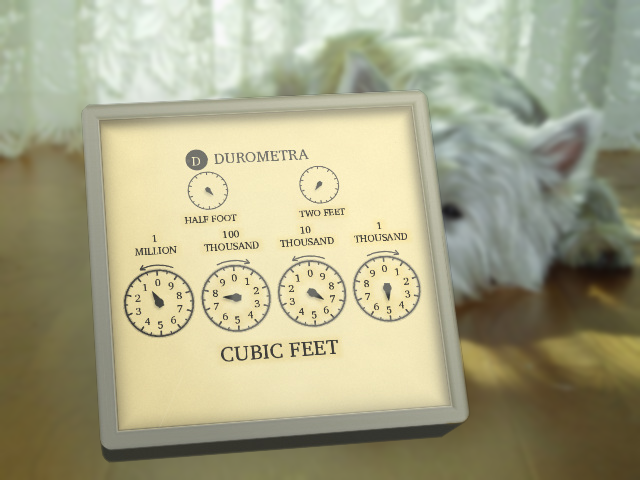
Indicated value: 76500 ft³
